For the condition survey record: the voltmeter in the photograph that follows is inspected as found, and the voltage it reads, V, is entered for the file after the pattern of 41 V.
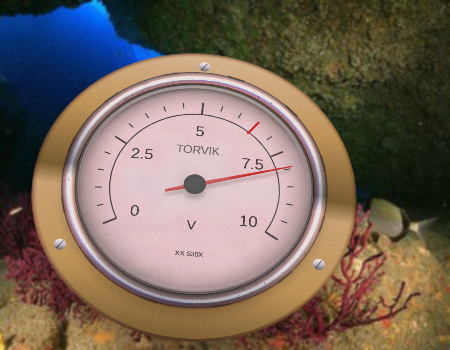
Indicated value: 8 V
